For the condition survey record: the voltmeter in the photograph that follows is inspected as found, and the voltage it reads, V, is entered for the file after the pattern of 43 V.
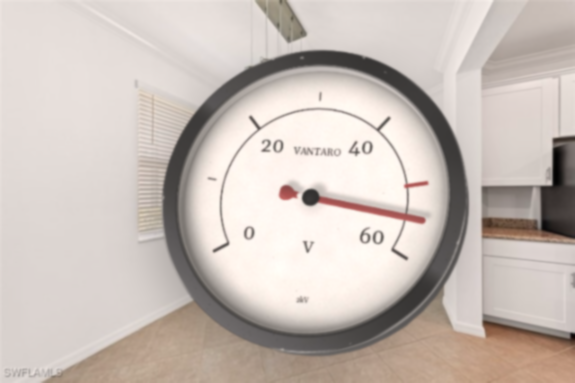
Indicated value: 55 V
